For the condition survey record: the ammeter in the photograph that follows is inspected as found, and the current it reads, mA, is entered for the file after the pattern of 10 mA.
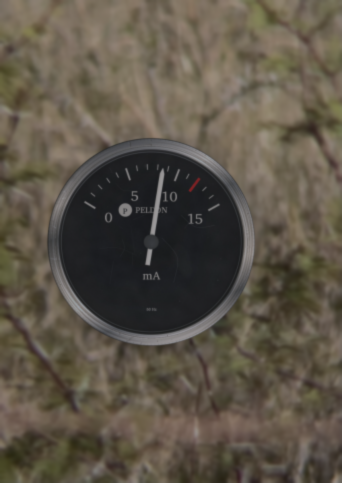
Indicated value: 8.5 mA
